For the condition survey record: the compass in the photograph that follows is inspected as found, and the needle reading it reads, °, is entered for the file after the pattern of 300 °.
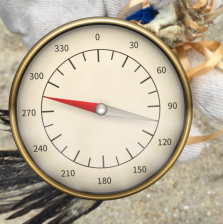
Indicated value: 285 °
